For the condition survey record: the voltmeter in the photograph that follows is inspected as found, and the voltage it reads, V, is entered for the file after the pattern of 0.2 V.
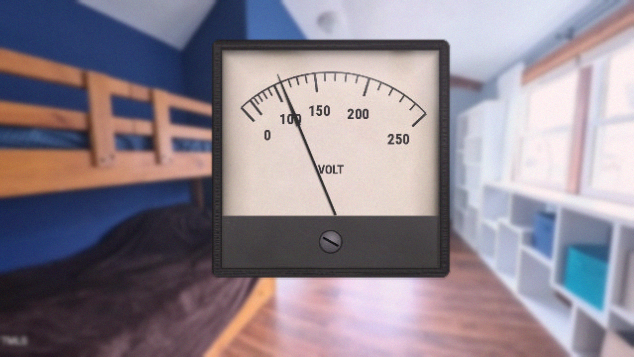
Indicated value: 110 V
